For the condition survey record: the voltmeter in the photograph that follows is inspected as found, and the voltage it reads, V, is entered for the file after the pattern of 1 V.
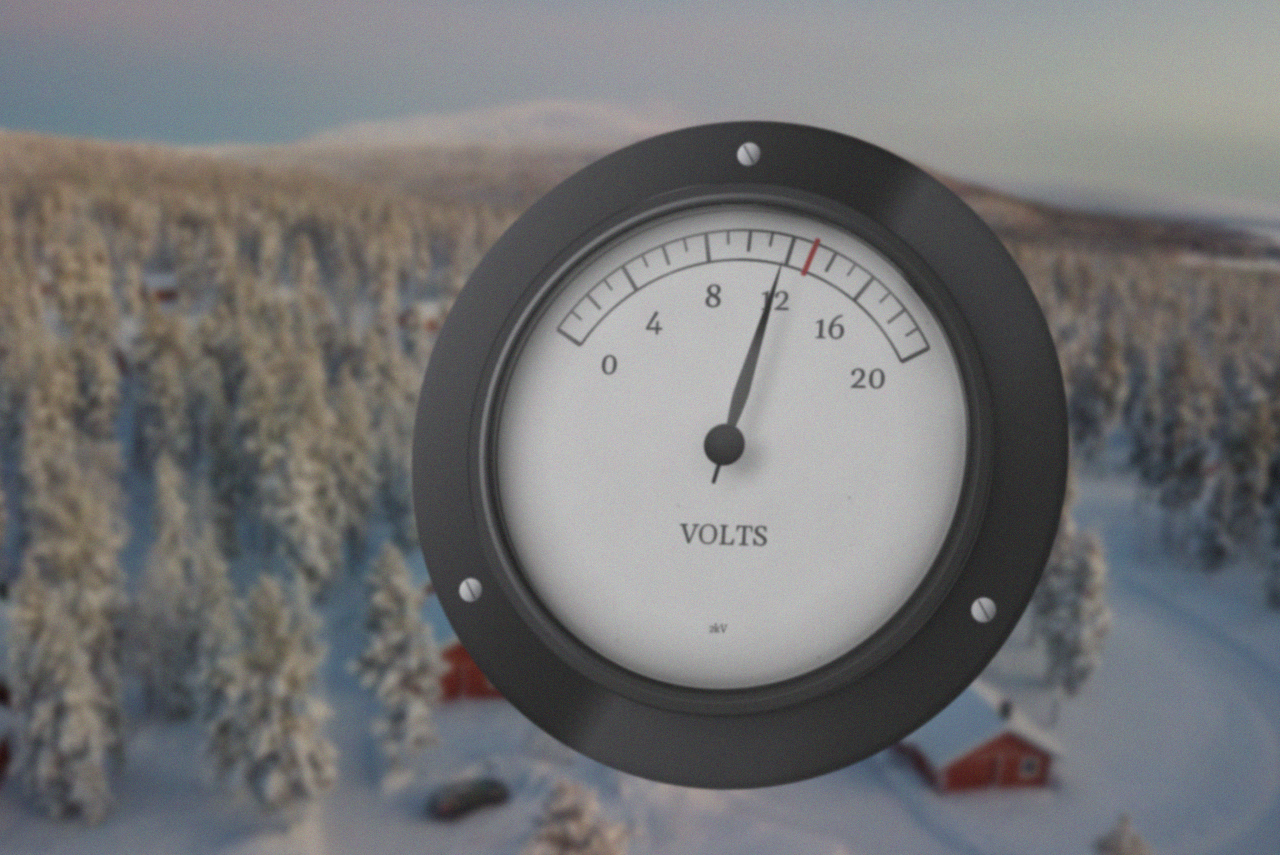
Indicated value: 12 V
